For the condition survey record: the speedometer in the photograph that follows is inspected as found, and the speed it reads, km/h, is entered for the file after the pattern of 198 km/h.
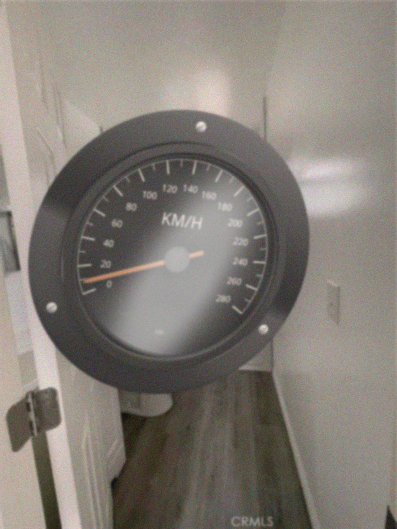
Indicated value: 10 km/h
